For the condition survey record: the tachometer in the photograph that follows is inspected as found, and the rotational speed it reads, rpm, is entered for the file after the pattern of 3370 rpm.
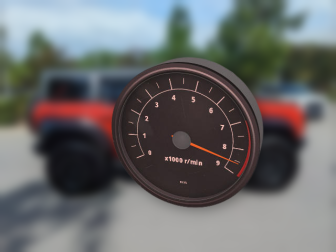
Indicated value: 8500 rpm
